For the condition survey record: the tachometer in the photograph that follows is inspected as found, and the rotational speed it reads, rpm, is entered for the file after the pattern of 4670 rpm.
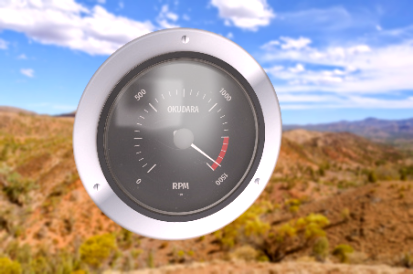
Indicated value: 1450 rpm
